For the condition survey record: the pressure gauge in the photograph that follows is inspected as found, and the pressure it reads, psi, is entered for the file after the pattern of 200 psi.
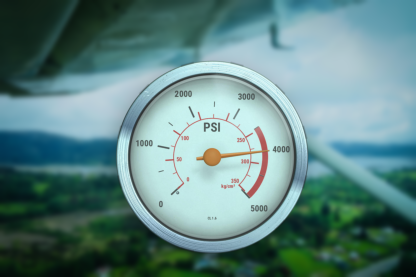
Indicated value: 4000 psi
